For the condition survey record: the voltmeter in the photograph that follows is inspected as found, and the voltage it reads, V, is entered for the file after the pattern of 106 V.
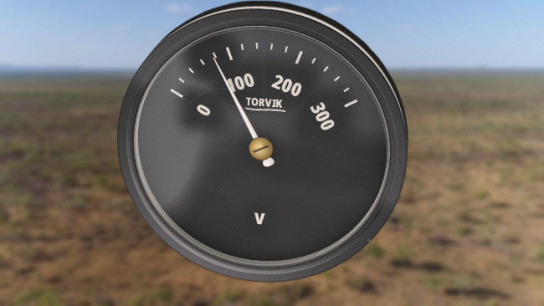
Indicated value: 80 V
